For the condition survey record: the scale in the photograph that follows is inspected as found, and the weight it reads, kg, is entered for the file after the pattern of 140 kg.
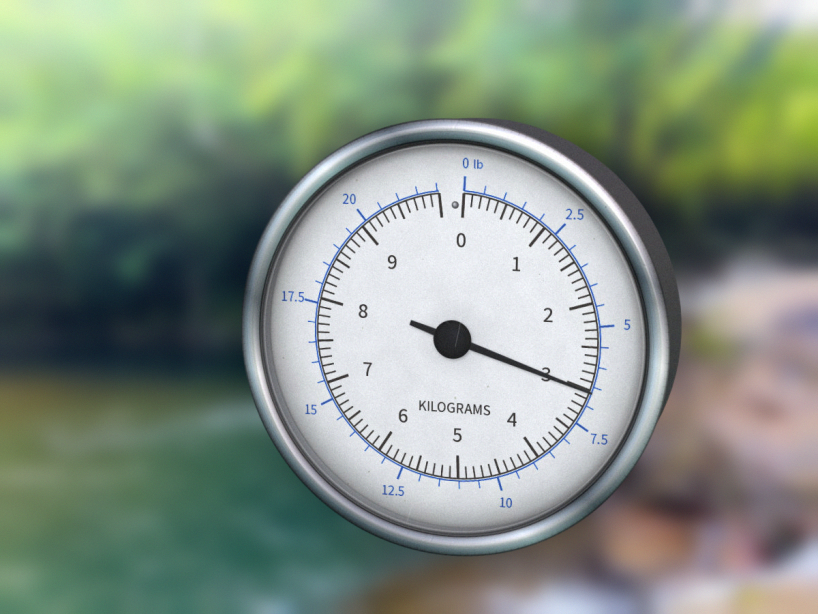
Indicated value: 3 kg
